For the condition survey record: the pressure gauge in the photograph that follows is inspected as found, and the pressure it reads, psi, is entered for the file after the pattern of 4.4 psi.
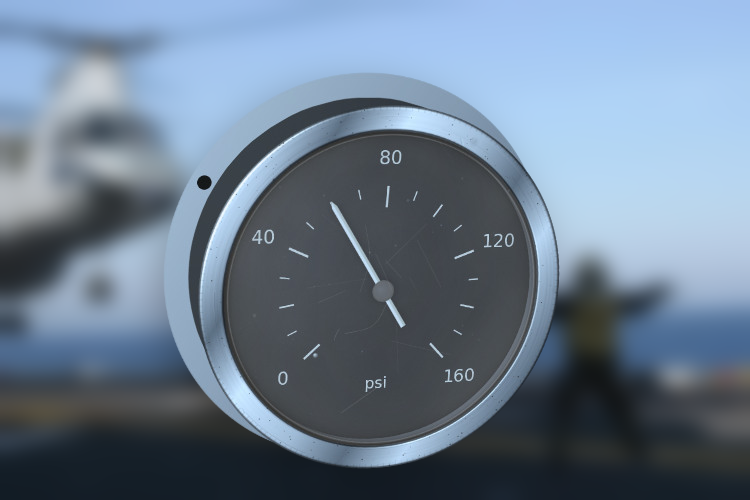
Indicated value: 60 psi
